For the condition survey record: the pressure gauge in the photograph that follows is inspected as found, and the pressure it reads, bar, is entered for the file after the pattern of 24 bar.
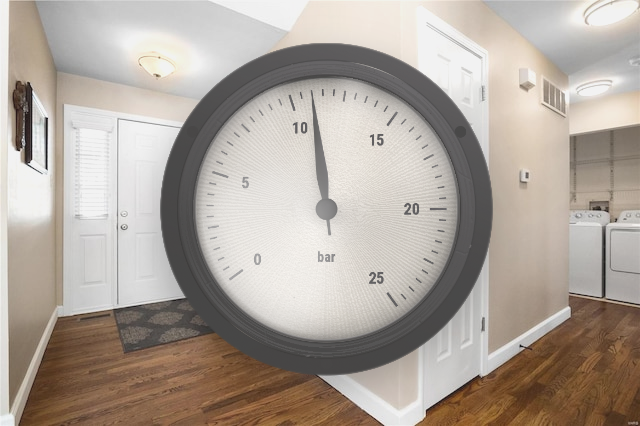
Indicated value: 11 bar
